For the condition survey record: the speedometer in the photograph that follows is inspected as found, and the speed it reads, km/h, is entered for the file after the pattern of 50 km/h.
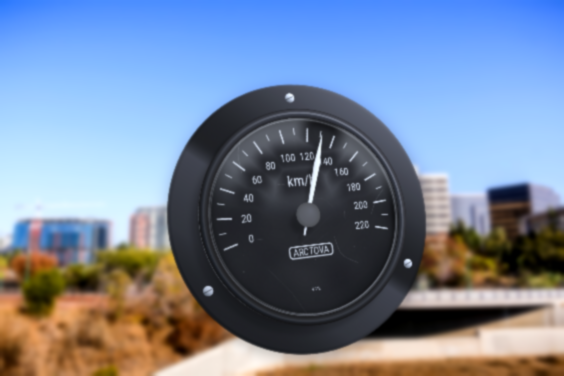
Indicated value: 130 km/h
